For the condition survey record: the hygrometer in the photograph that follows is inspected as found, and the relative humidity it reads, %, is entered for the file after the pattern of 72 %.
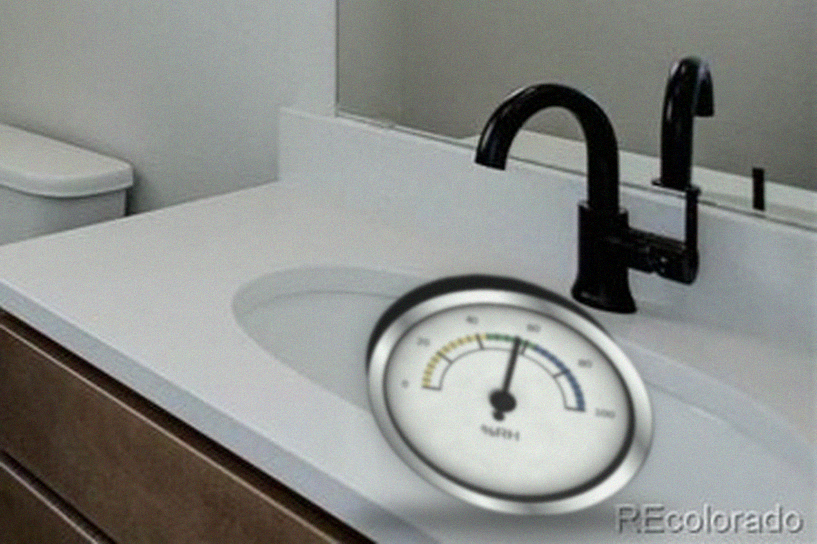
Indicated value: 56 %
